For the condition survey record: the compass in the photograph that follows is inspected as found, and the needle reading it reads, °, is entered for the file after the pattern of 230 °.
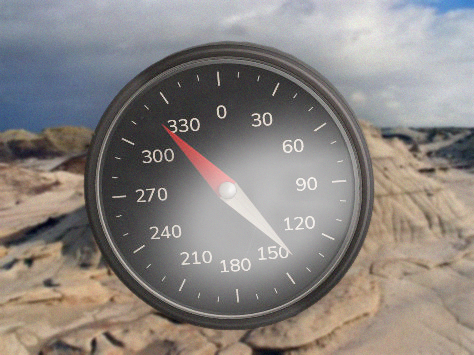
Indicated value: 320 °
